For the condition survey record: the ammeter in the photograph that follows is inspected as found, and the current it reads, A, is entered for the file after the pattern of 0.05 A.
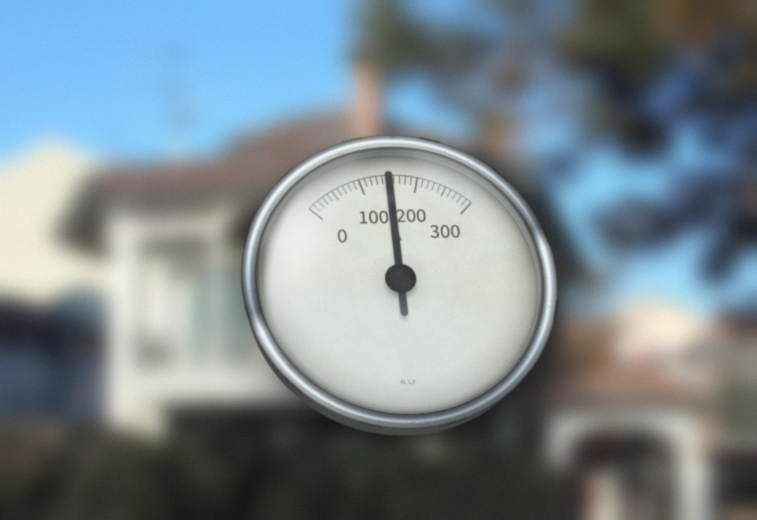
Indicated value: 150 A
